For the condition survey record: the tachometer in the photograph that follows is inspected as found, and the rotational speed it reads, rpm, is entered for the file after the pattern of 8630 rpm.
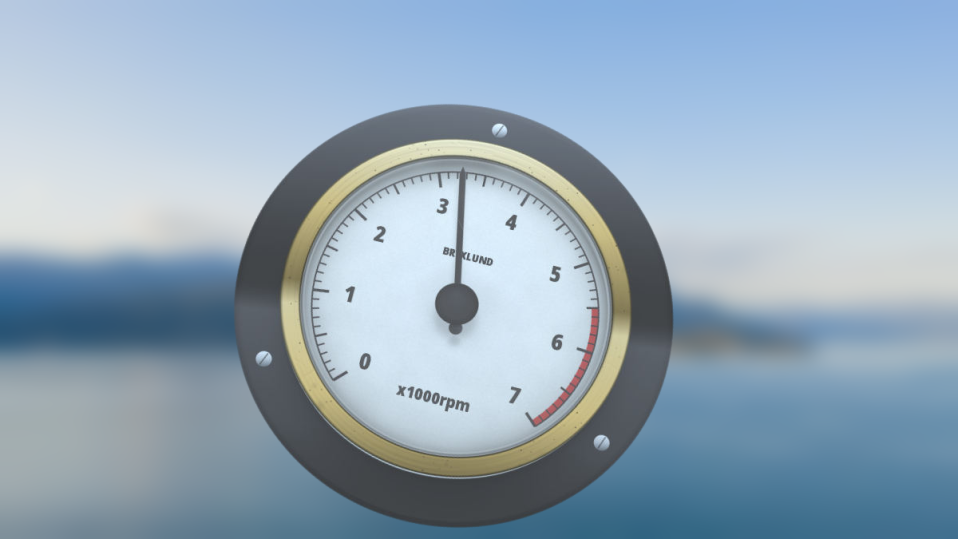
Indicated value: 3250 rpm
